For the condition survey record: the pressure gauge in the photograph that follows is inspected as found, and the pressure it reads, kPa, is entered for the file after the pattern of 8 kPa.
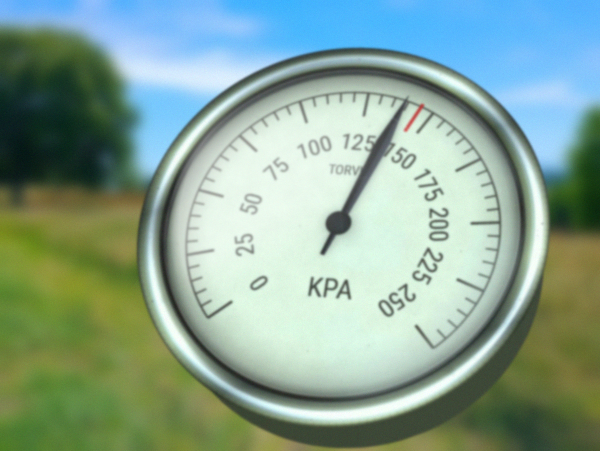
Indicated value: 140 kPa
